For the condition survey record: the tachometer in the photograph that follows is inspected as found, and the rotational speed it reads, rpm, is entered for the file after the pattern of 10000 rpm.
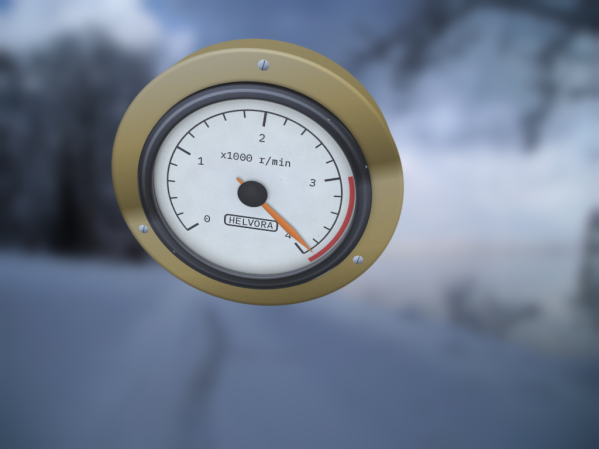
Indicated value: 3900 rpm
